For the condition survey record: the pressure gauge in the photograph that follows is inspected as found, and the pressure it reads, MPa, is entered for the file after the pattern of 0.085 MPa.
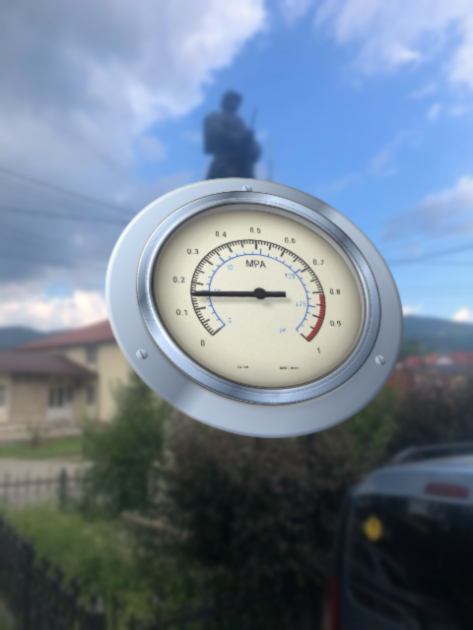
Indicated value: 0.15 MPa
